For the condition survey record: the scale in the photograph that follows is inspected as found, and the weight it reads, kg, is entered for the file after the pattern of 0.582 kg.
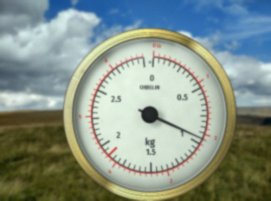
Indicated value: 0.95 kg
